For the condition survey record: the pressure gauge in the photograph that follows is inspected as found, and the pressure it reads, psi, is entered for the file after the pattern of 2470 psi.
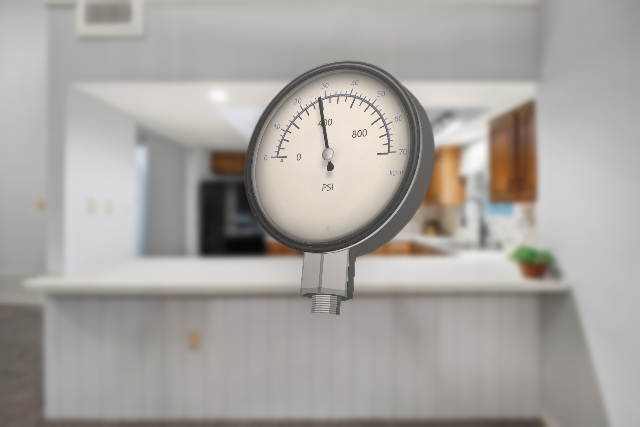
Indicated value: 400 psi
